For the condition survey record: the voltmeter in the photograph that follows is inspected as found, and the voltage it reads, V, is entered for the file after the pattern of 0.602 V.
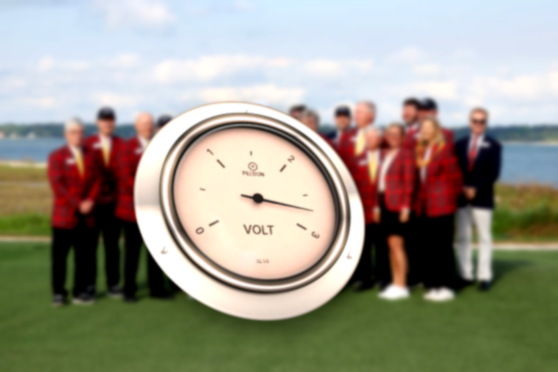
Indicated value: 2.75 V
